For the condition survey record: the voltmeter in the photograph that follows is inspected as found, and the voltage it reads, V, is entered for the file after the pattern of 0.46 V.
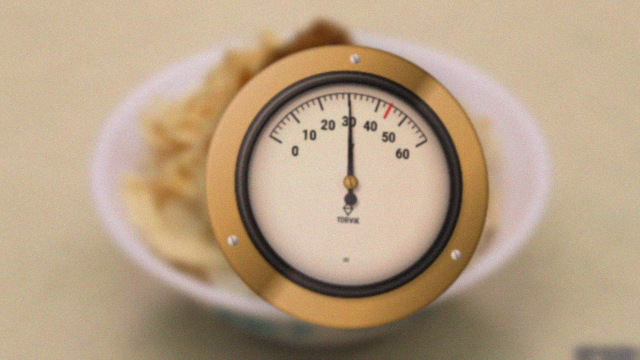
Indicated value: 30 V
